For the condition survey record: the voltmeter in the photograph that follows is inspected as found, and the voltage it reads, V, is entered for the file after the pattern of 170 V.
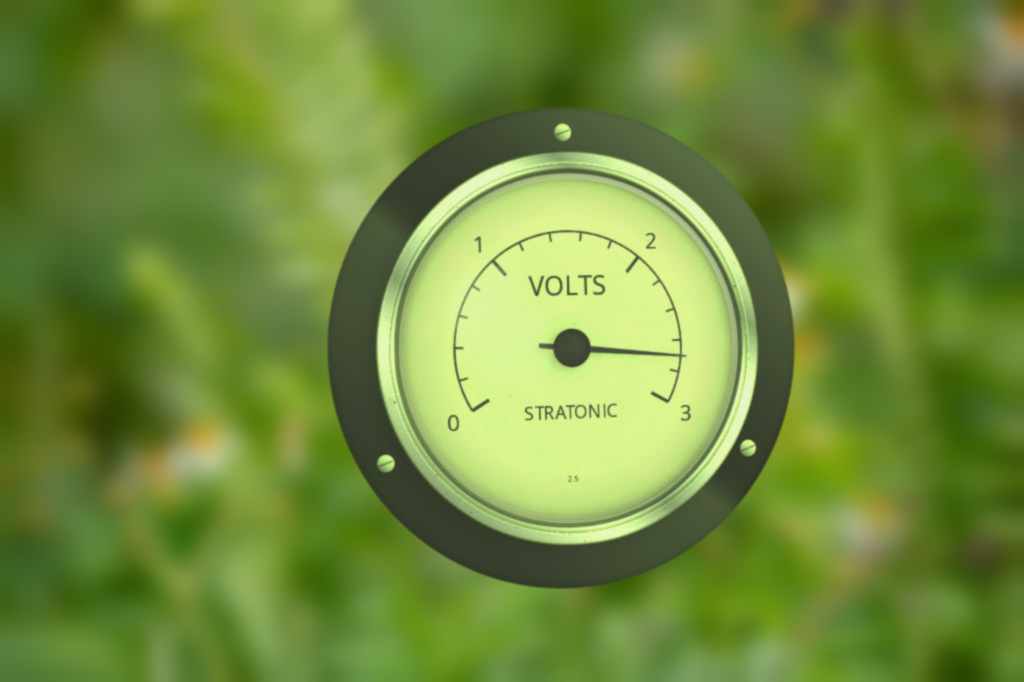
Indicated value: 2.7 V
